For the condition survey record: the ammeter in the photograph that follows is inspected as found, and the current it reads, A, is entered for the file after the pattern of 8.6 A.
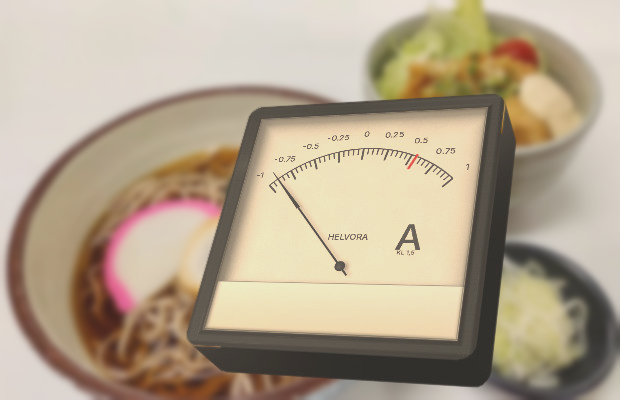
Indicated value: -0.9 A
